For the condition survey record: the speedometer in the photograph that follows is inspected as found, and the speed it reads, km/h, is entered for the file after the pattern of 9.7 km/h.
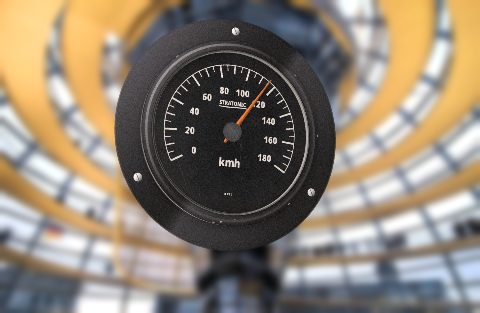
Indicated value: 115 km/h
